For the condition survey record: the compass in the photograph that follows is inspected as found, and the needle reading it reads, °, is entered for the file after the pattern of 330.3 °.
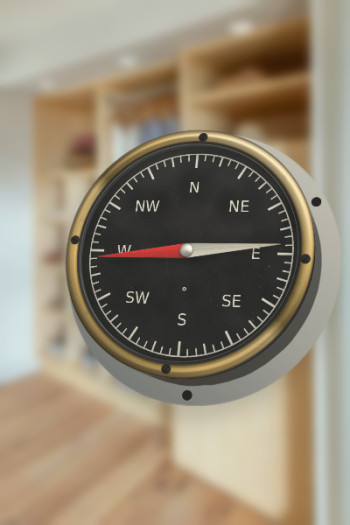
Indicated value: 265 °
